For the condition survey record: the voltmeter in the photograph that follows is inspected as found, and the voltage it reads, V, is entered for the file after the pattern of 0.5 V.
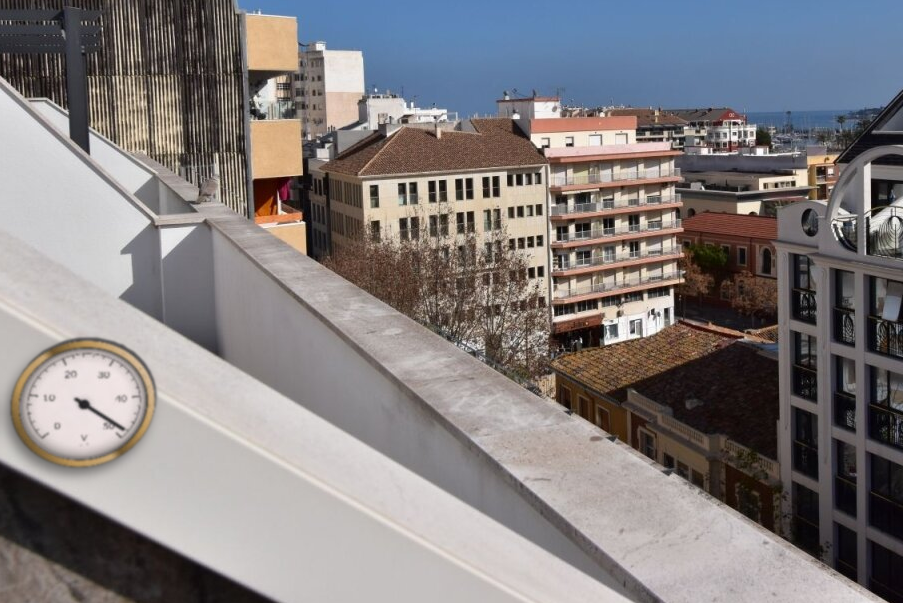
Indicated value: 48 V
